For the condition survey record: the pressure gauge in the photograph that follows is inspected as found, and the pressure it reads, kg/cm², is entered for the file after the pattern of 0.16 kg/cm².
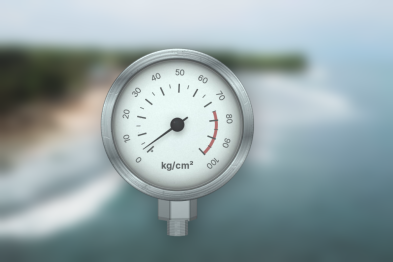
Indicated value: 2.5 kg/cm²
